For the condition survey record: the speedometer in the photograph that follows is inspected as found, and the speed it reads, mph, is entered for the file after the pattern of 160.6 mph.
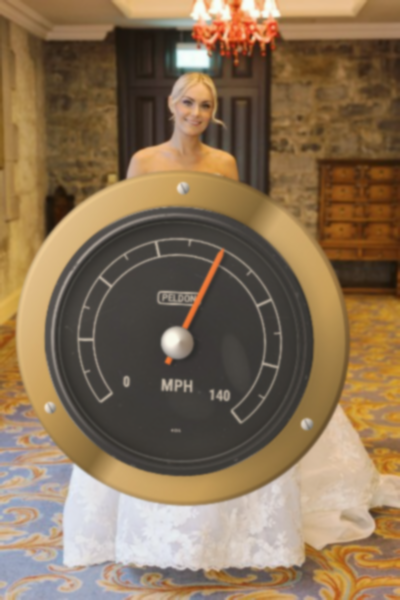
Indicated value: 80 mph
